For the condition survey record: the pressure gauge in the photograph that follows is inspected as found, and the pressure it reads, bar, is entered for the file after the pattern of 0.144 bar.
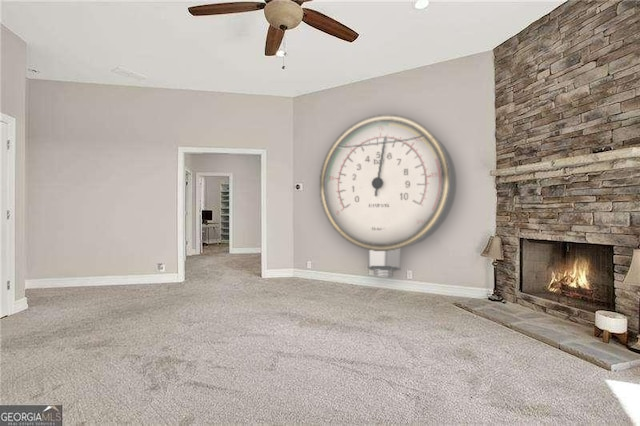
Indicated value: 5.5 bar
